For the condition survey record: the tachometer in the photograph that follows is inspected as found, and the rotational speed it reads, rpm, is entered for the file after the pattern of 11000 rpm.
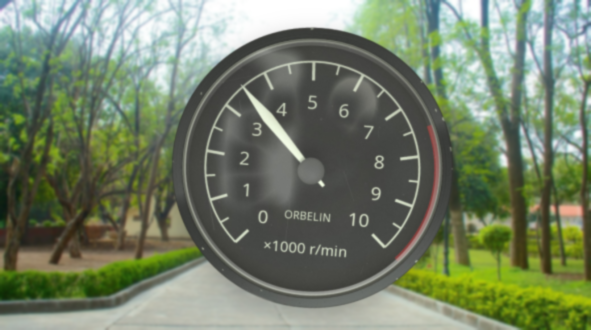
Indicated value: 3500 rpm
